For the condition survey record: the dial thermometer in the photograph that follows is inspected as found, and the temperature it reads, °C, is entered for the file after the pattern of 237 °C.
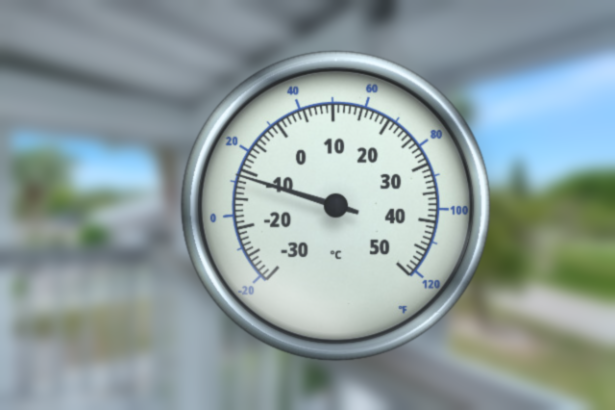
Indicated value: -11 °C
